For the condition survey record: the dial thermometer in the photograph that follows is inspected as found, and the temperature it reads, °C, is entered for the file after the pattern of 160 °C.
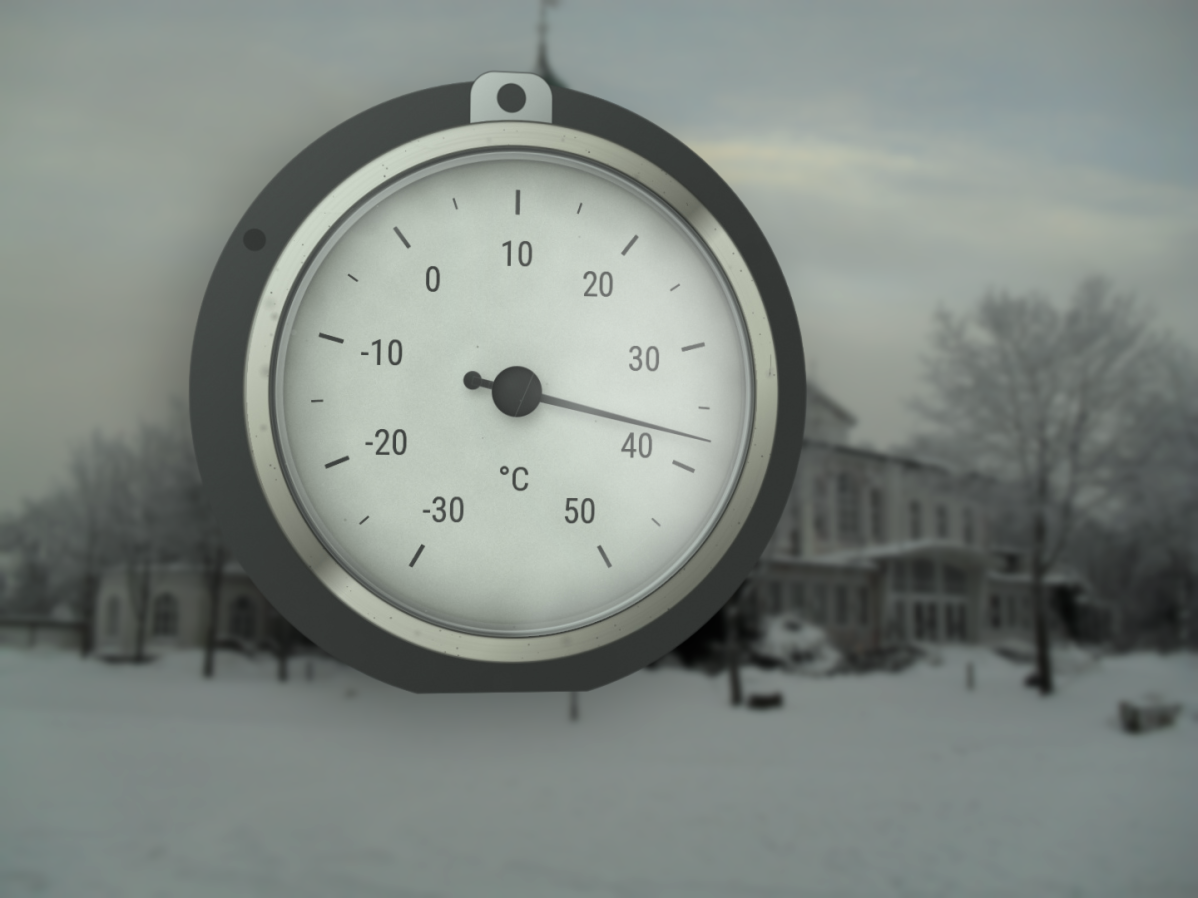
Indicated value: 37.5 °C
